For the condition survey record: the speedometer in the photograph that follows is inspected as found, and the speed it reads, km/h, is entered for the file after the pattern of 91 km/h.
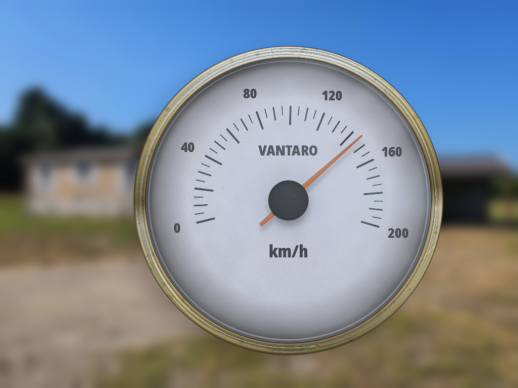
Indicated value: 145 km/h
